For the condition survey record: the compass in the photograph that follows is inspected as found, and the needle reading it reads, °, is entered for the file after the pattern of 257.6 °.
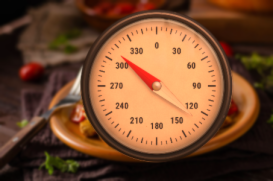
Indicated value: 310 °
